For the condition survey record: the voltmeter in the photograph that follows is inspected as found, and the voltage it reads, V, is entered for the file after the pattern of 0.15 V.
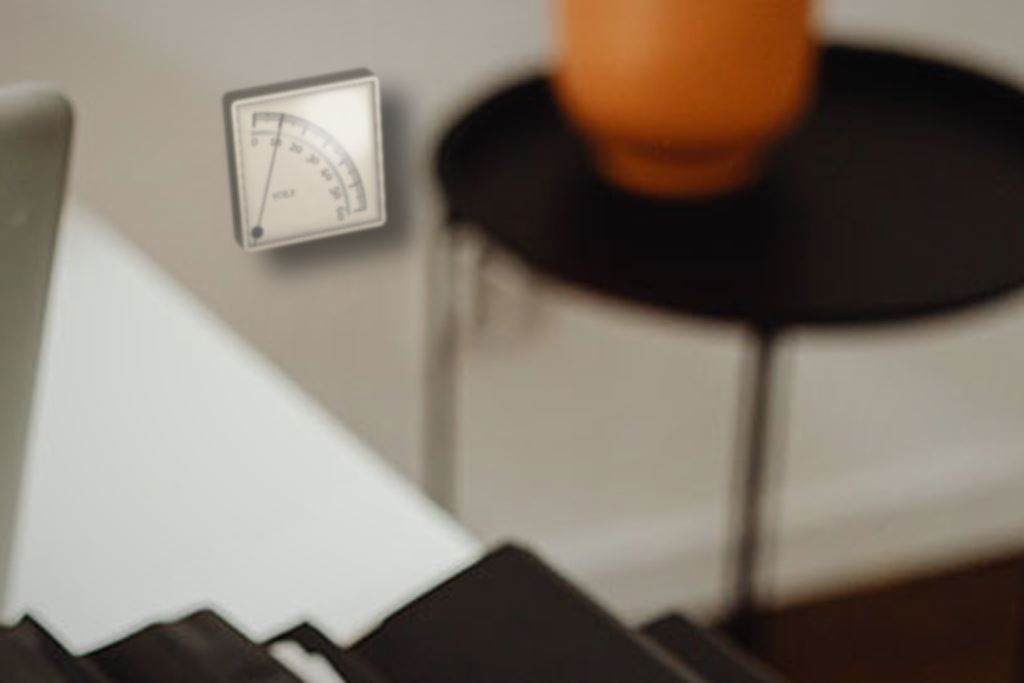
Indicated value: 10 V
